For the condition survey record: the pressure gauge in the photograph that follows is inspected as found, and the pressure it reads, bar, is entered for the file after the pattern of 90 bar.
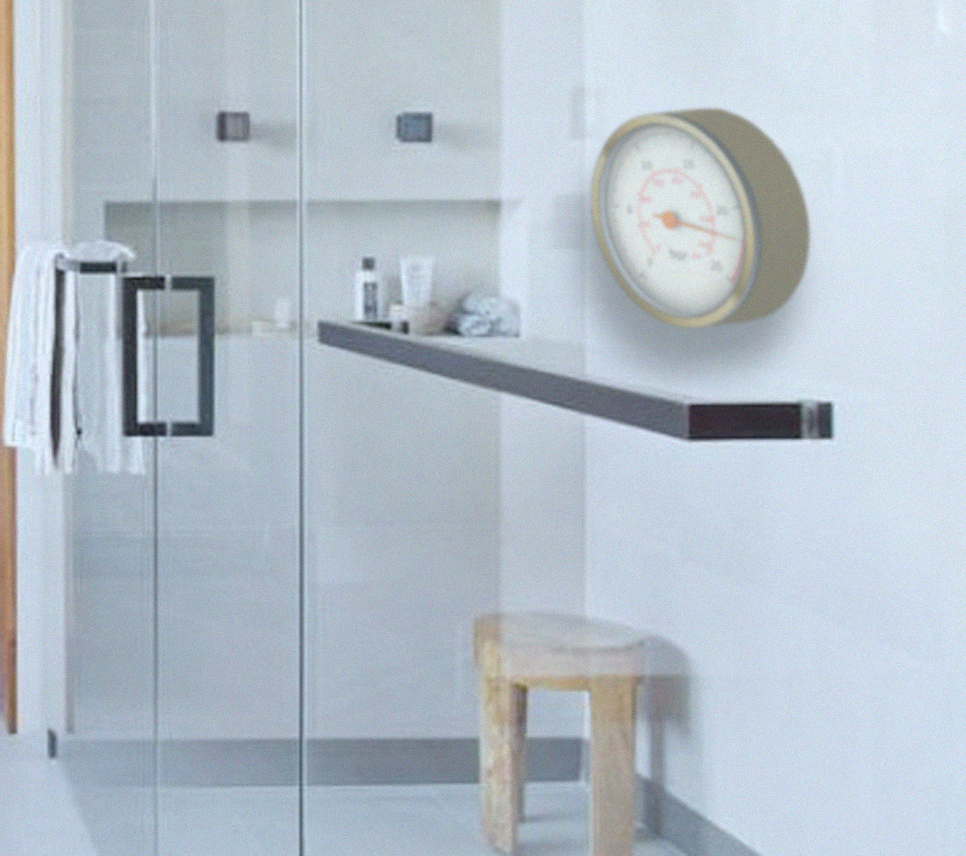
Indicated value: 22 bar
